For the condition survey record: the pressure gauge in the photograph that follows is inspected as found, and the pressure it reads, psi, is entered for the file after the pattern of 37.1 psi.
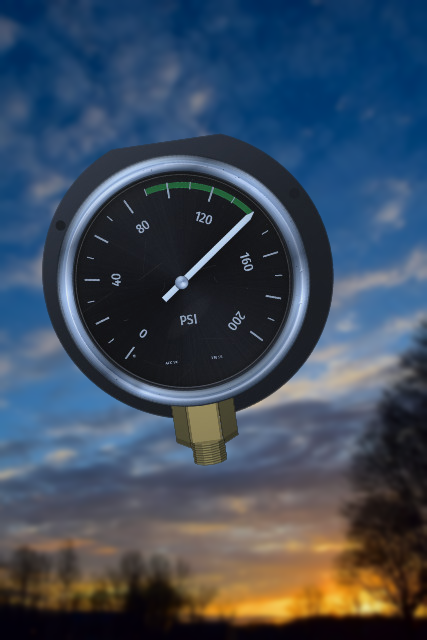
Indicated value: 140 psi
